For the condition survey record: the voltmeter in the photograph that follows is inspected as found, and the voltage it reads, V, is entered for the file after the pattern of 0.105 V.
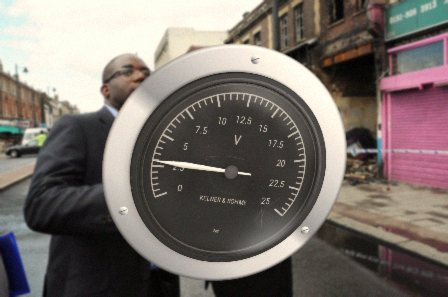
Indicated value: 3 V
